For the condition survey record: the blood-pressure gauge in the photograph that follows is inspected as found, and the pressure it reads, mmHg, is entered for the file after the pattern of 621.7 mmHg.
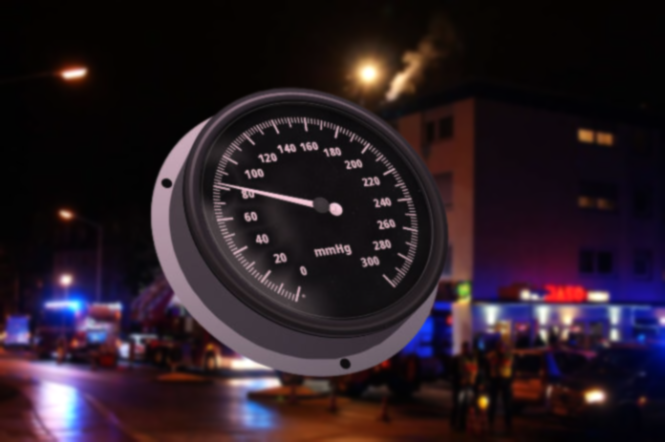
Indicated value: 80 mmHg
